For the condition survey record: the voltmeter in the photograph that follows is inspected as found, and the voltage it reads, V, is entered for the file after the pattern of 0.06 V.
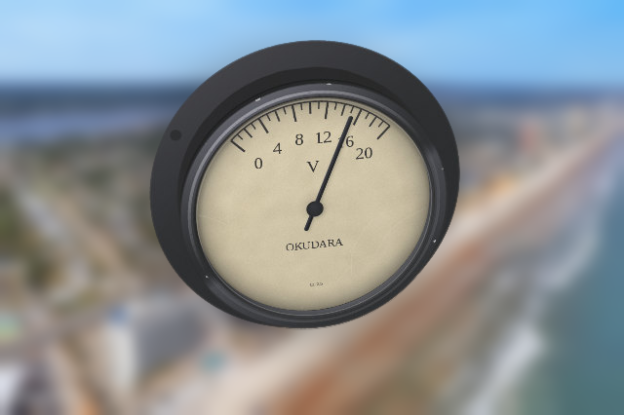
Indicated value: 15 V
